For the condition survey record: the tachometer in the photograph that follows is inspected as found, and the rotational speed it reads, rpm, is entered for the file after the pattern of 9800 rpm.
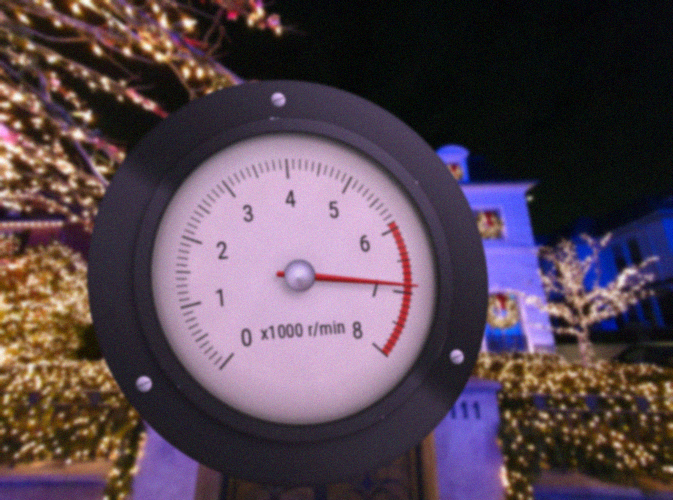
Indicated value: 6900 rpm
